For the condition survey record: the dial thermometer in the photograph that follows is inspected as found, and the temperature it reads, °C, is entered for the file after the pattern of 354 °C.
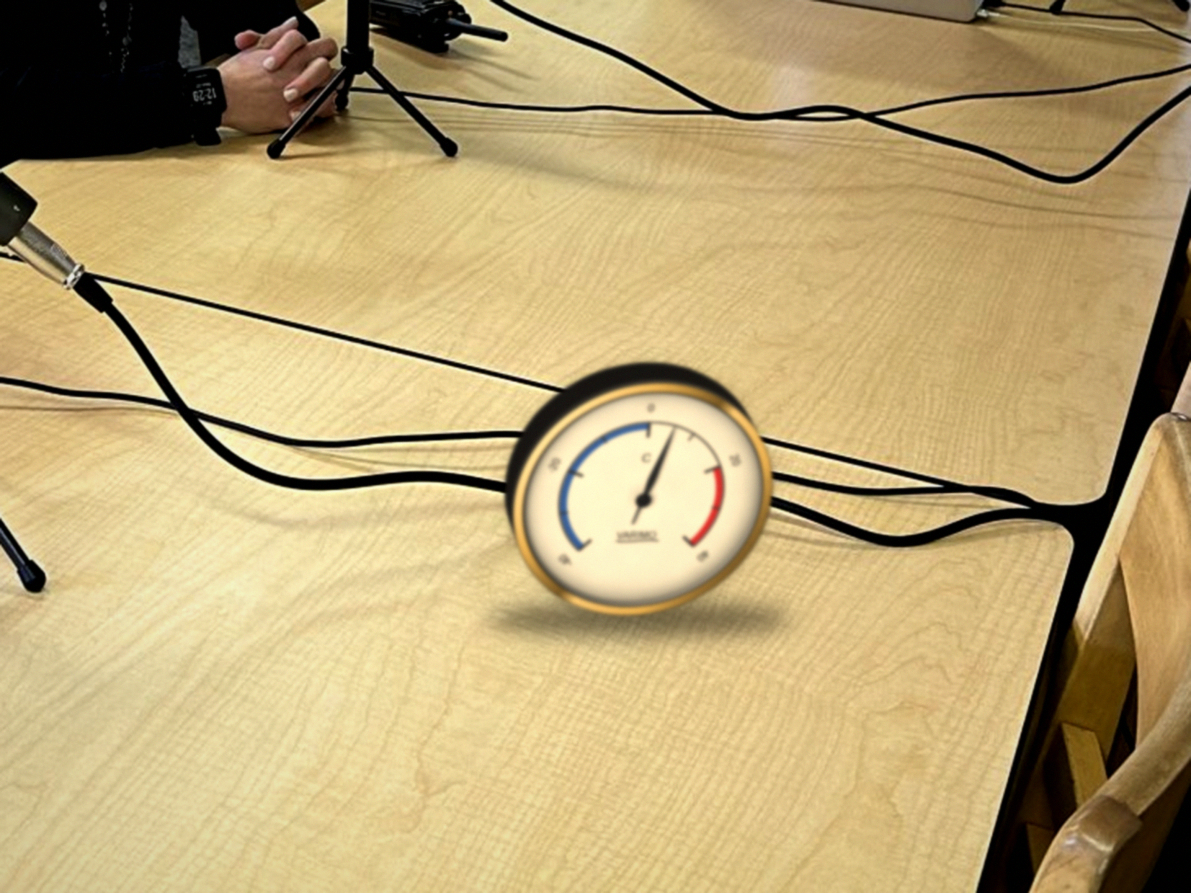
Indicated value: 5 °C
